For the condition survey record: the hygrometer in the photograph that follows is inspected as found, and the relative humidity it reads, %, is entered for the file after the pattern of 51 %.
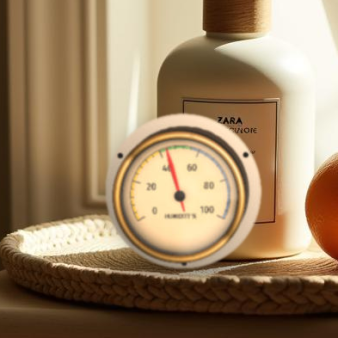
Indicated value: 44 %
